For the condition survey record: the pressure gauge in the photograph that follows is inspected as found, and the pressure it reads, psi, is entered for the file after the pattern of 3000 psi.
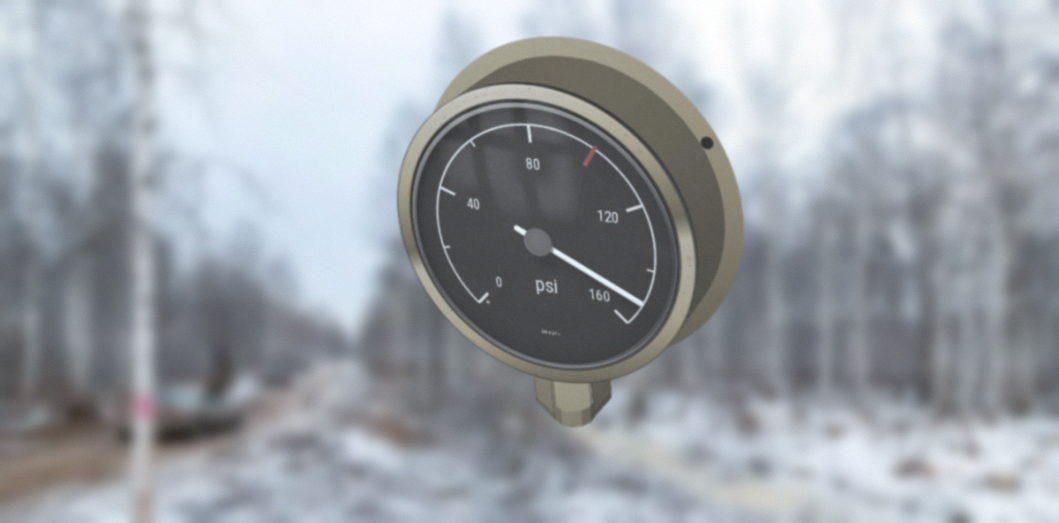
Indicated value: 150 psi
